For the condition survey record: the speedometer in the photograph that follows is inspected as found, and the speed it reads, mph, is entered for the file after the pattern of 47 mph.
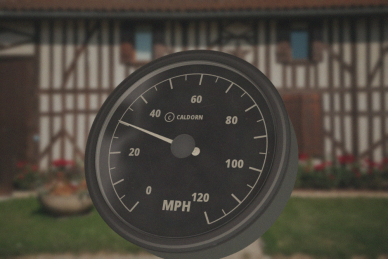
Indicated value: 30 mph
